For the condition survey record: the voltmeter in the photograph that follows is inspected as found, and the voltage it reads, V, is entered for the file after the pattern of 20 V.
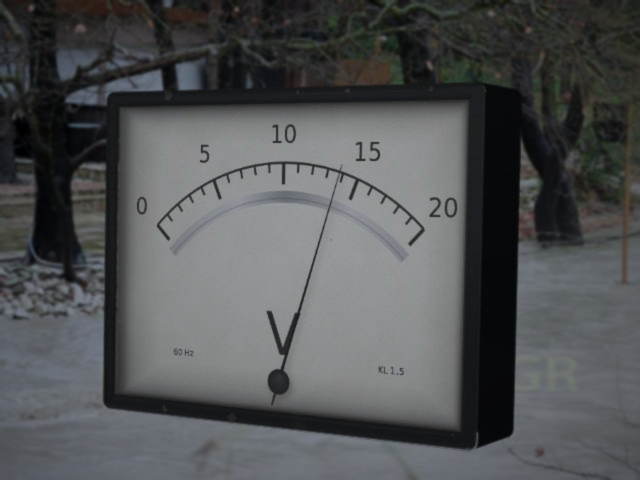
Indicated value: 14 V
